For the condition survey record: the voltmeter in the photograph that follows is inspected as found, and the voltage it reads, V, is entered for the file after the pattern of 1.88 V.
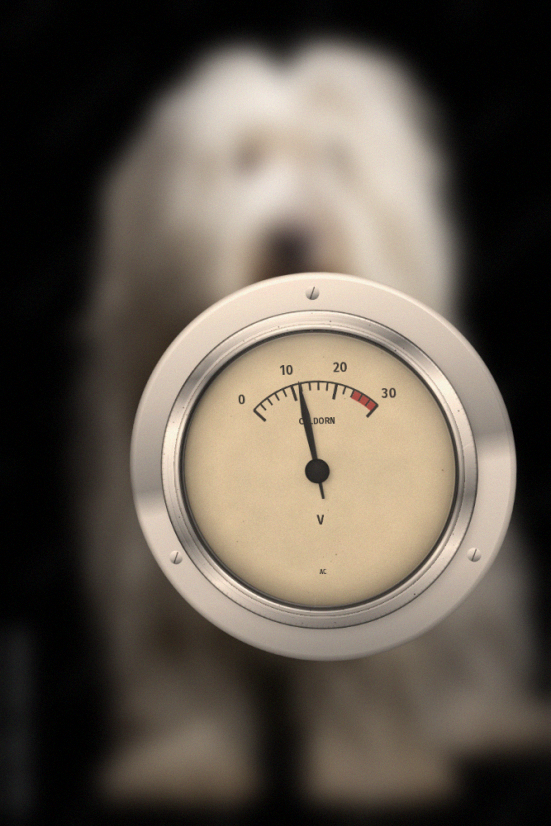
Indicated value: 12 V
